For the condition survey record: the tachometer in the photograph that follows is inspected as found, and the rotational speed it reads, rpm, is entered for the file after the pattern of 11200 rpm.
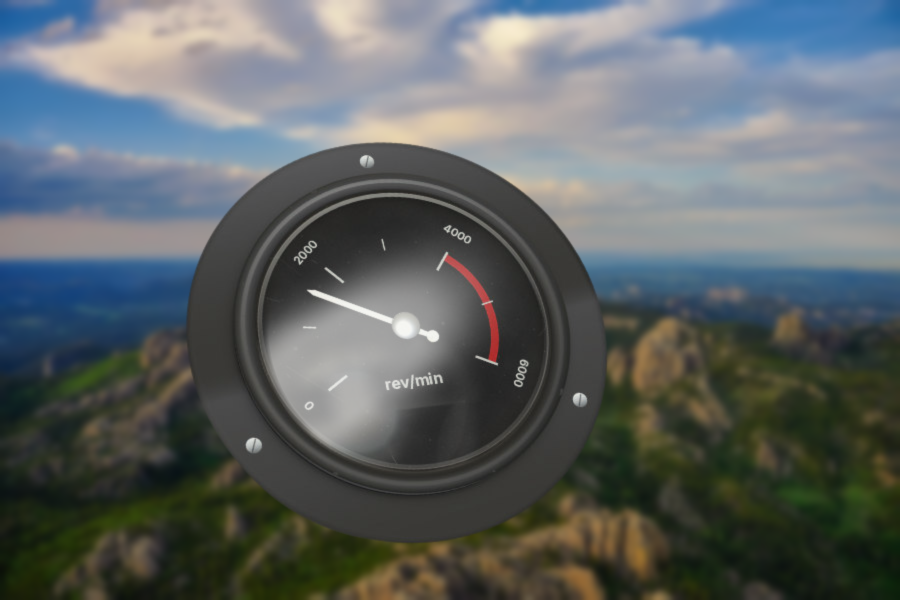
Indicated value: 1500 rpm
